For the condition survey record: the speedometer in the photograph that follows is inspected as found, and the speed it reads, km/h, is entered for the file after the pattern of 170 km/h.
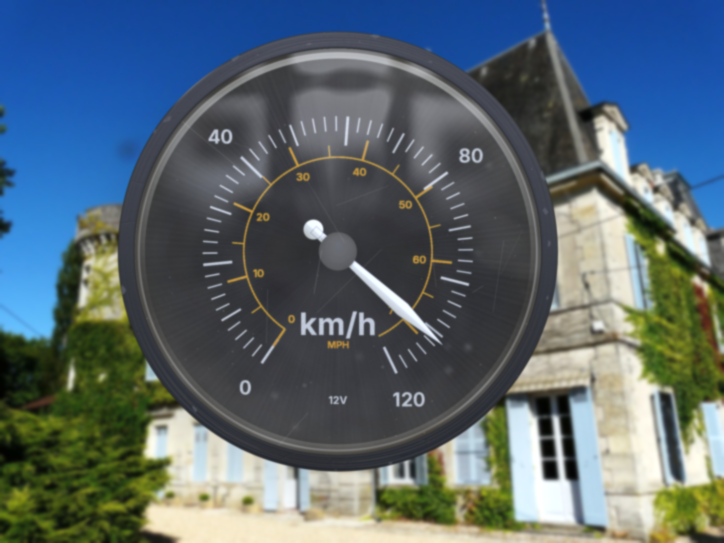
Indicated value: 111 km/h
